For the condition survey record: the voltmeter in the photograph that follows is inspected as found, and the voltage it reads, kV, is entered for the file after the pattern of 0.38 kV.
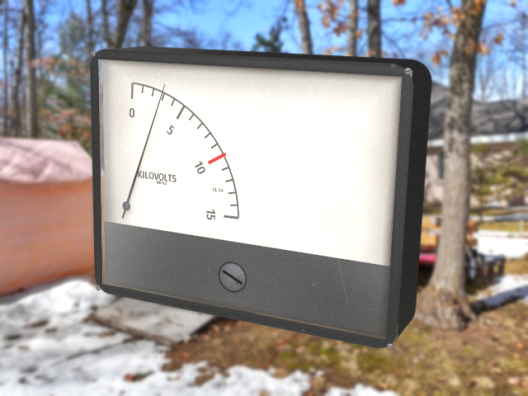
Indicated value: 3 kV
